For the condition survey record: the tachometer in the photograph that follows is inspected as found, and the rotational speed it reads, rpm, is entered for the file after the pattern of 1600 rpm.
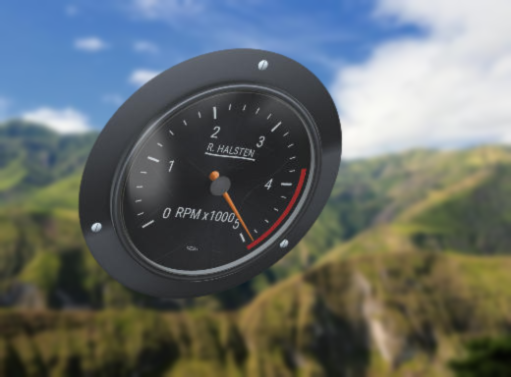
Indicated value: 4900 rpm
